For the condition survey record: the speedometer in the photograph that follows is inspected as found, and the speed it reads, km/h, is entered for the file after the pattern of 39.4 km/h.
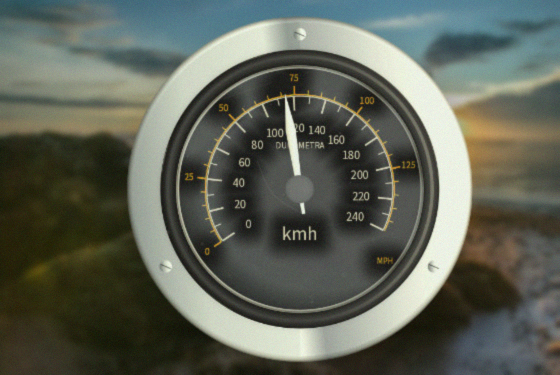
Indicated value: 115 km/h
